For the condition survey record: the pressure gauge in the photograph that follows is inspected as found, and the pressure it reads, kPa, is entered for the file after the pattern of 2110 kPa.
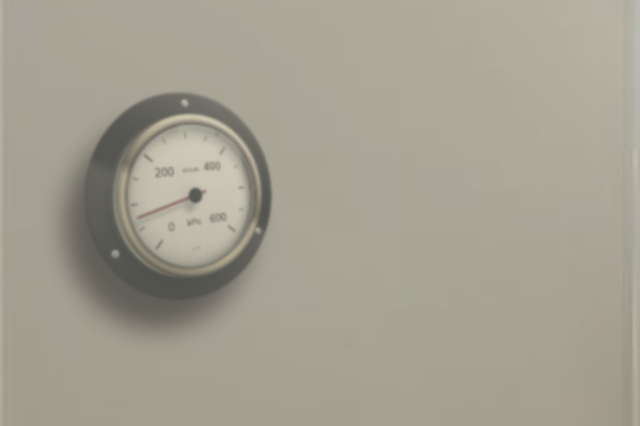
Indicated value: 75 kPa
